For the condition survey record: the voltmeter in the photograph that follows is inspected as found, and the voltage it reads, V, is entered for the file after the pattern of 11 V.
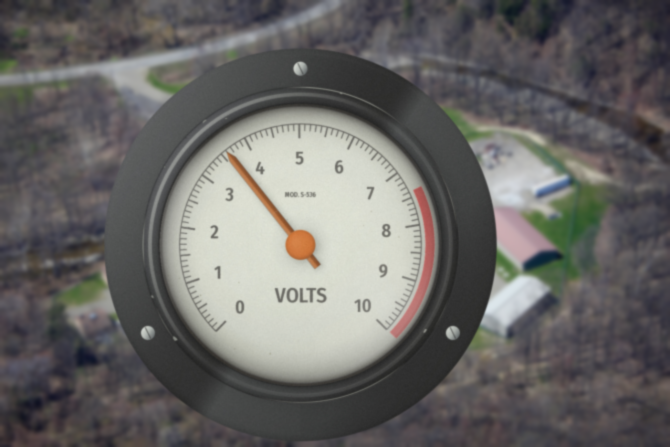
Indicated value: 3.6 V
